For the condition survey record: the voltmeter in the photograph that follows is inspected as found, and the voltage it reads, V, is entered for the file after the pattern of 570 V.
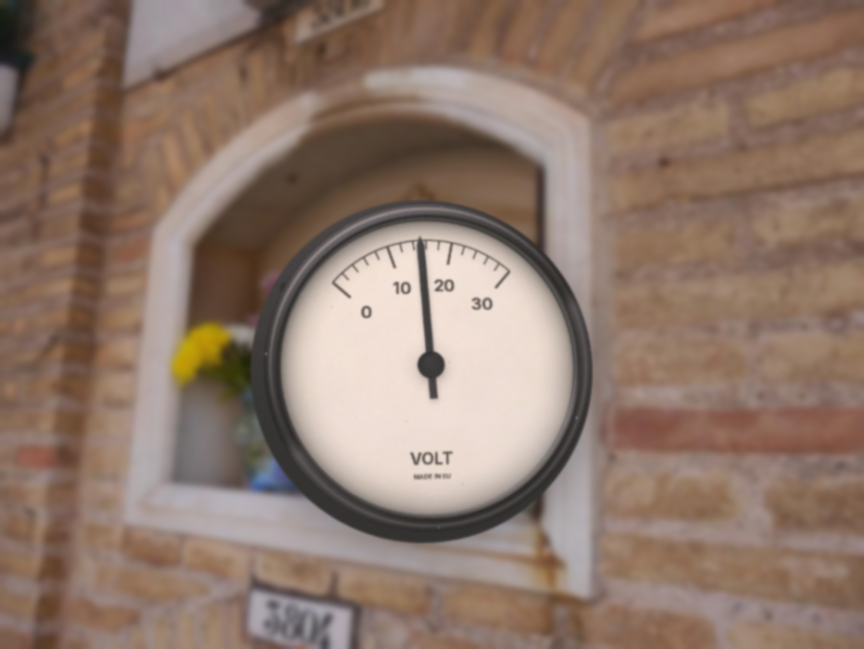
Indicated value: 15 V
